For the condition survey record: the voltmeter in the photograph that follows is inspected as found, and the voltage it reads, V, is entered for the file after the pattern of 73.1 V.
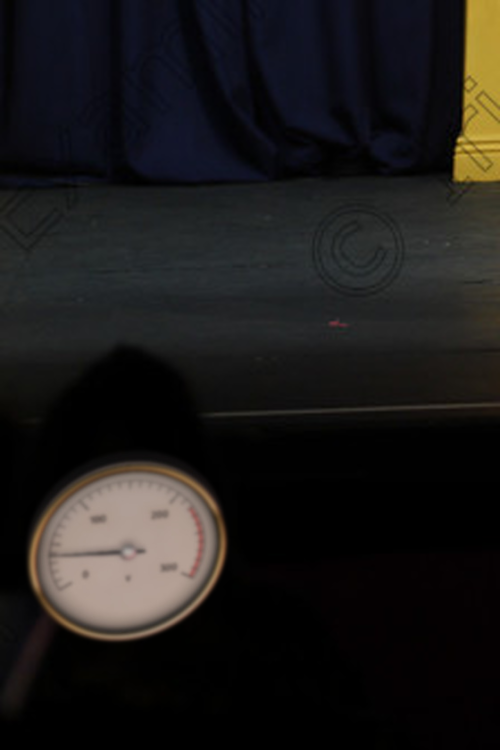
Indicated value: 40 V
